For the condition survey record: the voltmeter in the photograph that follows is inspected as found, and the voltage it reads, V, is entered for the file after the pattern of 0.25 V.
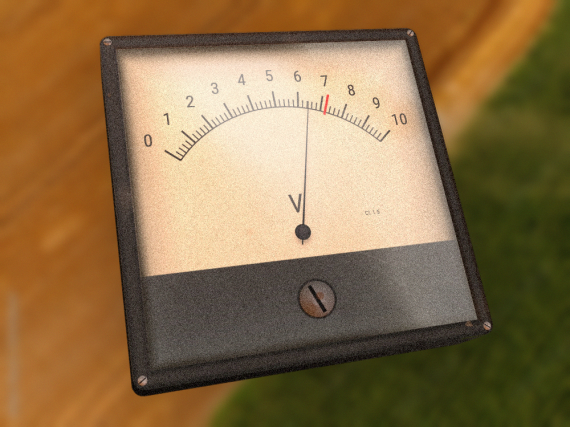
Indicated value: 6.4 V
